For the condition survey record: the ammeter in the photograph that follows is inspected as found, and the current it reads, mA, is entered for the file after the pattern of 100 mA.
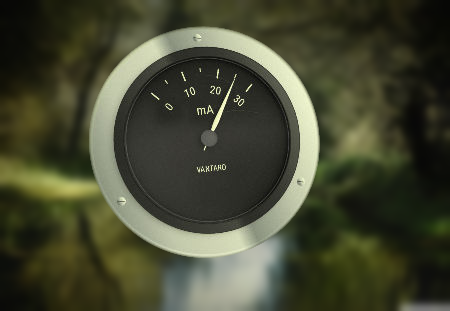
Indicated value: 25 mA
